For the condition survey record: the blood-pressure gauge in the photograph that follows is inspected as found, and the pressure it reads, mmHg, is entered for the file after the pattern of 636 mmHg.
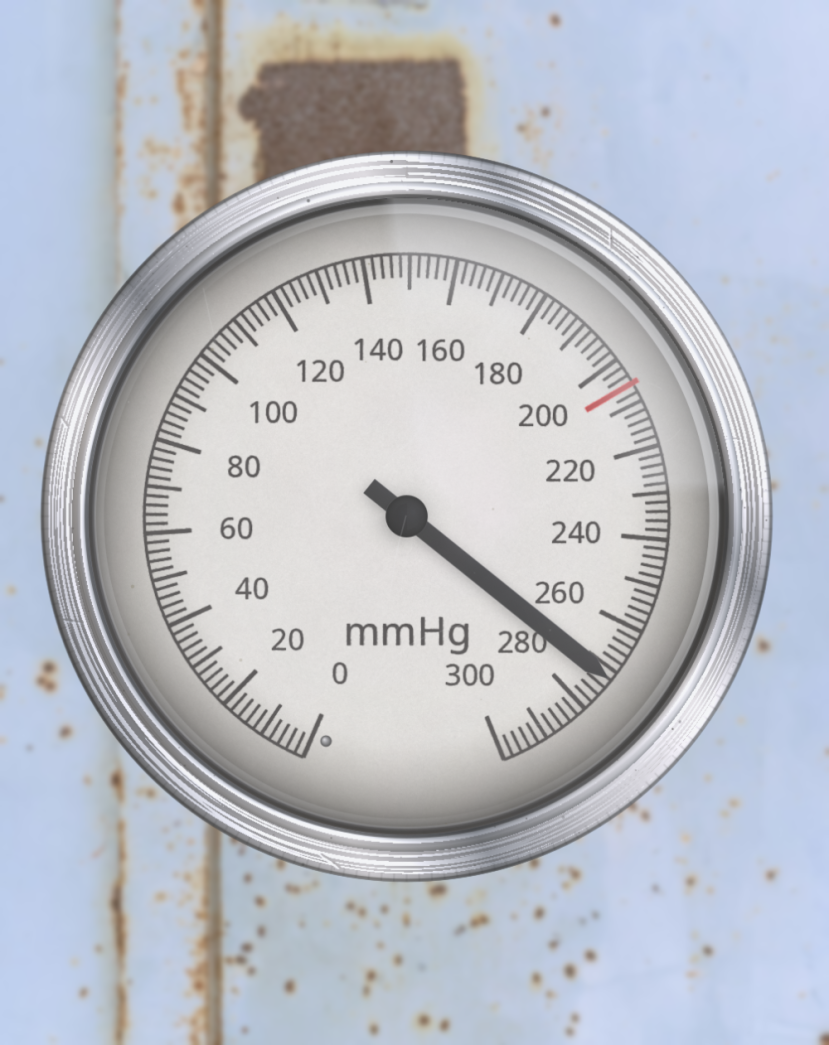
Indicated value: 272 mmHg
